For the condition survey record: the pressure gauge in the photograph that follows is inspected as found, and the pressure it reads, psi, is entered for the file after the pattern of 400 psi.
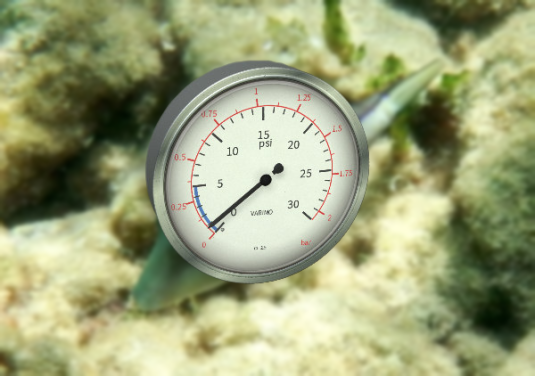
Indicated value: 1 psi
